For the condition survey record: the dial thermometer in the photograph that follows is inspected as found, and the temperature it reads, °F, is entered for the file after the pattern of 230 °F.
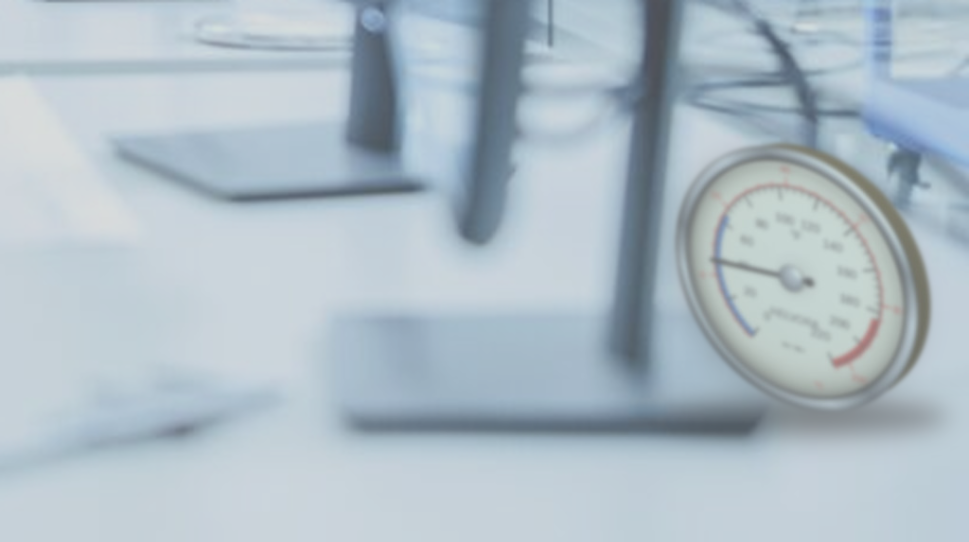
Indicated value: 40 °F
